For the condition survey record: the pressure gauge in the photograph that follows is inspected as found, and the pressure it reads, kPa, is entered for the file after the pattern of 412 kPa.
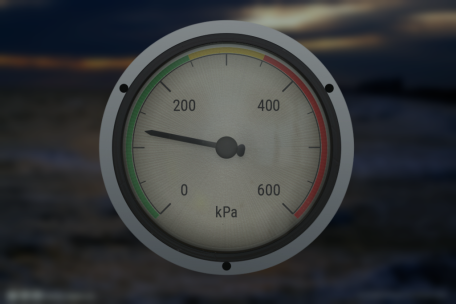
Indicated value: 125 kPa
